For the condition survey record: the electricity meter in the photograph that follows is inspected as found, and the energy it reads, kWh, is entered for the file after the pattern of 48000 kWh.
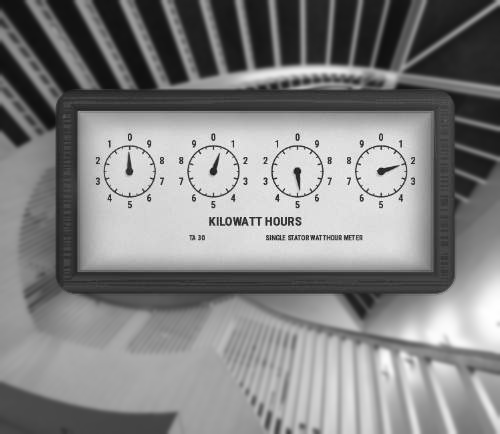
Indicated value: 52 kWh
